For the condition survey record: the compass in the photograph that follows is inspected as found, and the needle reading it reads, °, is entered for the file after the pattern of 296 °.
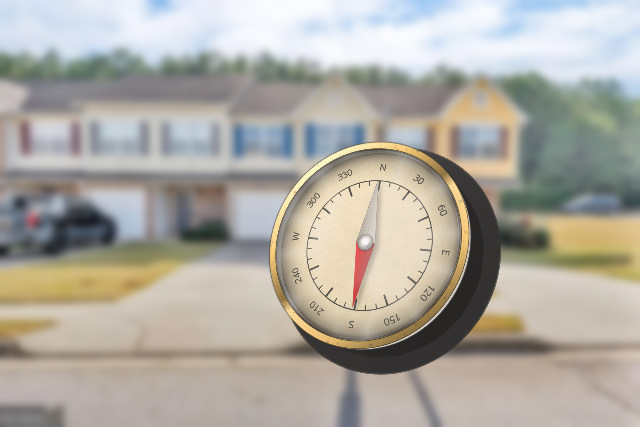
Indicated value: 180 °
